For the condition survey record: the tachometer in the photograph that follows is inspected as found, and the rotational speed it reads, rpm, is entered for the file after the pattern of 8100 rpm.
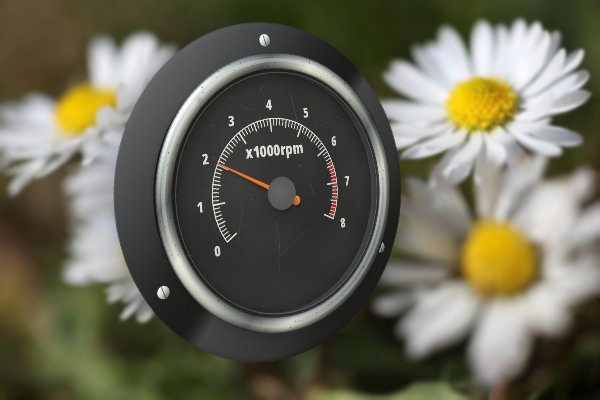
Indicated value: 2000 rpm
